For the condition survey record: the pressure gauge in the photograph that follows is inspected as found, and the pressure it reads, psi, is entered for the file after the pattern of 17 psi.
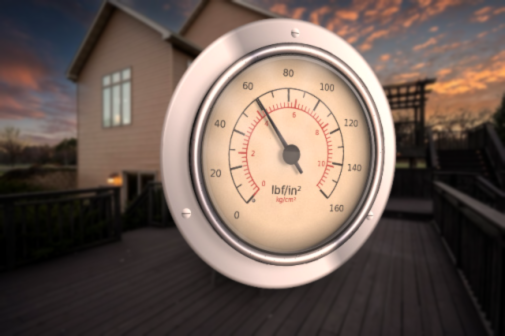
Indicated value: 60 psi
